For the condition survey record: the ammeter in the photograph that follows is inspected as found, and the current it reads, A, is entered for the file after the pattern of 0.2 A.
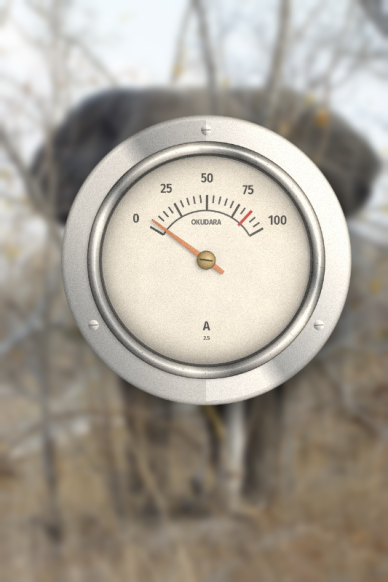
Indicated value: 5 A
